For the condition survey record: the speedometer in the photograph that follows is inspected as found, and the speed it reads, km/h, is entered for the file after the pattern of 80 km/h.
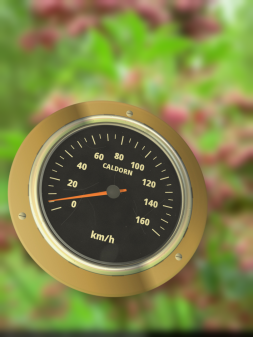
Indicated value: 5 km/h
